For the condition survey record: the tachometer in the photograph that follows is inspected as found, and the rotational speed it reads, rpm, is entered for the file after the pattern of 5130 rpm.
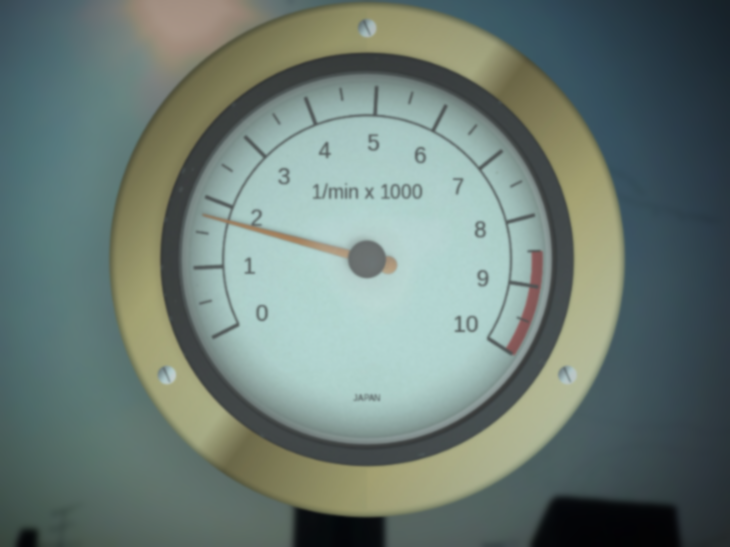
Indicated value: 1750 rpm
